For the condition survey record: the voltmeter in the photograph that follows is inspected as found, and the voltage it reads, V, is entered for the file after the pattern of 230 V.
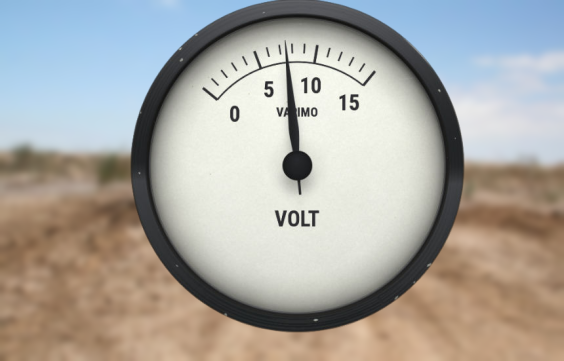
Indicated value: 7.5 V
